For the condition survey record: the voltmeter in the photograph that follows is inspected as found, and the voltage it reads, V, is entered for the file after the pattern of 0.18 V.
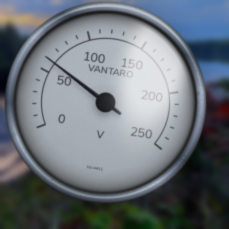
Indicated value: 60 V
